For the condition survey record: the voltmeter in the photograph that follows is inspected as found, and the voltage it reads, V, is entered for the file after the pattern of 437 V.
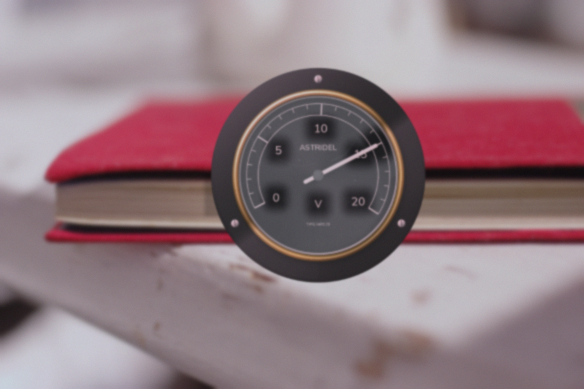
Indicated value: 15 V
